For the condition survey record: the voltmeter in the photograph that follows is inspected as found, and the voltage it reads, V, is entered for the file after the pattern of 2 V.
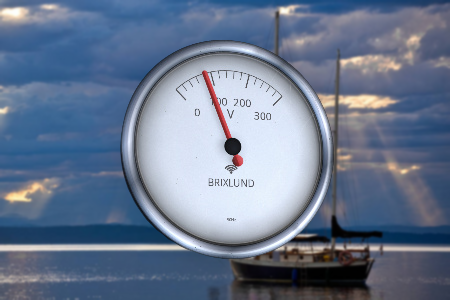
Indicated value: 80 V
